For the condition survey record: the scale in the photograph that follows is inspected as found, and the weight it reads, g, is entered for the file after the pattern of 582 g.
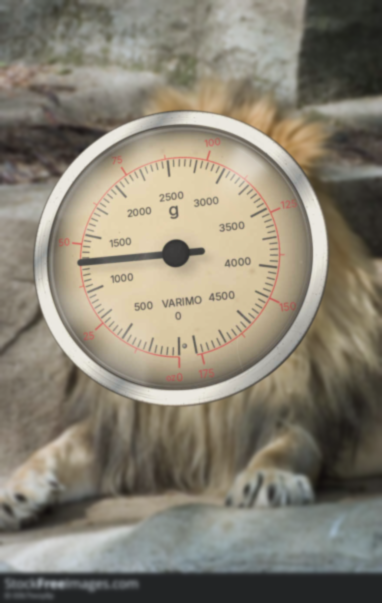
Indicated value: 1250 g
